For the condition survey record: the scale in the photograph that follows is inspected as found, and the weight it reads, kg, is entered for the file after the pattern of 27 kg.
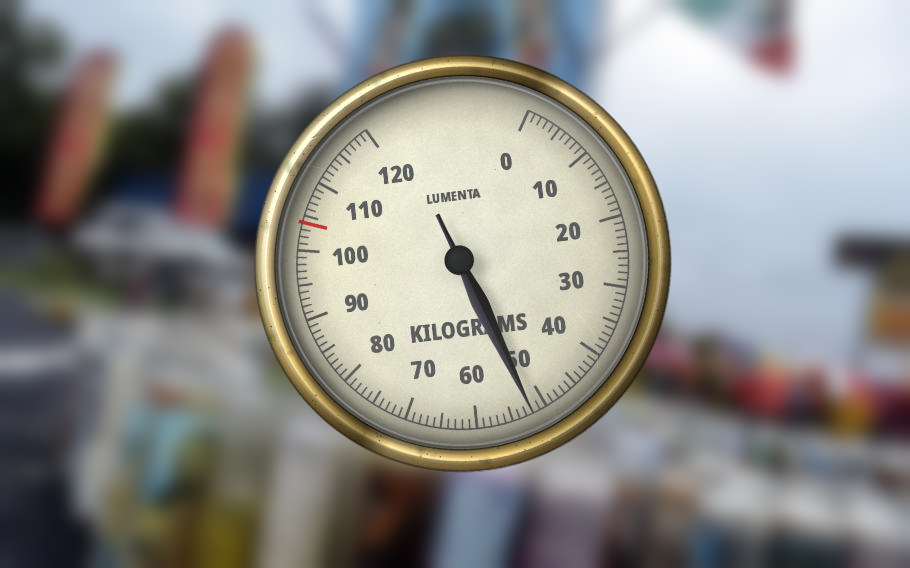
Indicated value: 52 kg
